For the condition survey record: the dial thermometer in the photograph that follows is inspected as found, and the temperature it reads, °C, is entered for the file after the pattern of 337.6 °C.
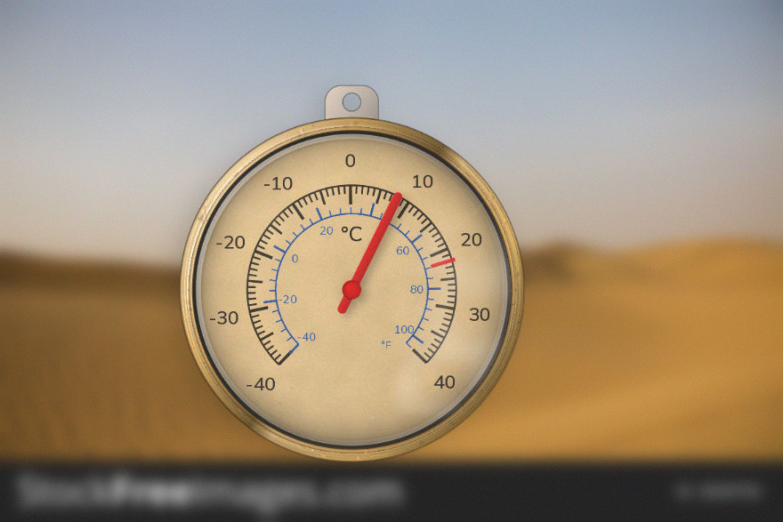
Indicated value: 8 °C
